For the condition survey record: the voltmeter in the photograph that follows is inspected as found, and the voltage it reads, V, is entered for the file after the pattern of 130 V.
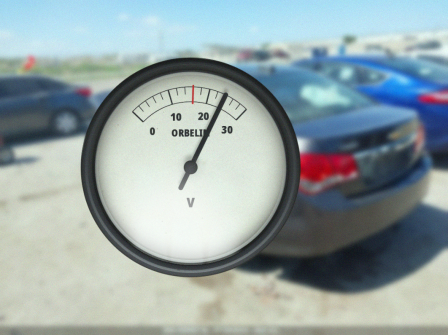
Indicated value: 24 V
